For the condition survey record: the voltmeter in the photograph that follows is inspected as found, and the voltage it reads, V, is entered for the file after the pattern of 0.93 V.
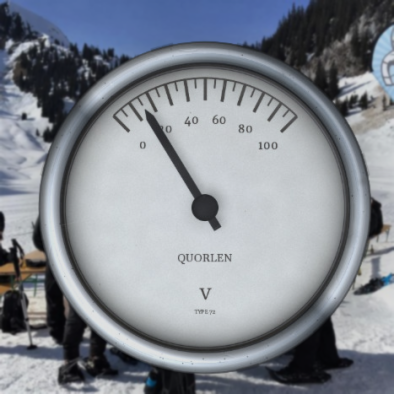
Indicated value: 15 V
